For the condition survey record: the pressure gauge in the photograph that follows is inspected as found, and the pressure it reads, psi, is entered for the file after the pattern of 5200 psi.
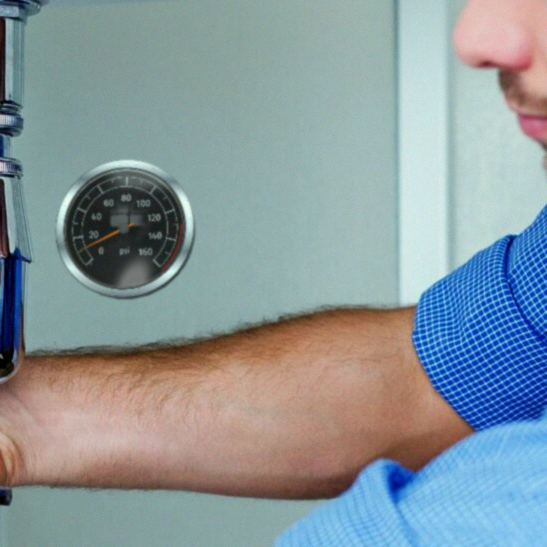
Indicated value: 10 psi
